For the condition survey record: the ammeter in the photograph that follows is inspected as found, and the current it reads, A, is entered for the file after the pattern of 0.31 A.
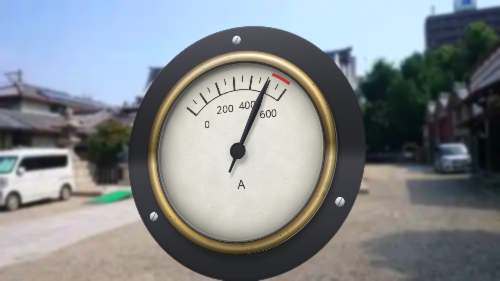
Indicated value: 500 A
